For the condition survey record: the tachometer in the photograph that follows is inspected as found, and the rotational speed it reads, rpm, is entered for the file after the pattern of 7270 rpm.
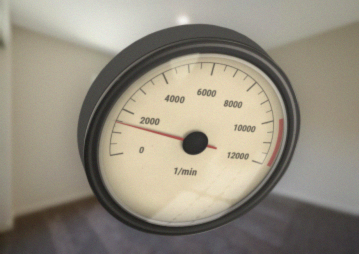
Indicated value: 1500 rpm
